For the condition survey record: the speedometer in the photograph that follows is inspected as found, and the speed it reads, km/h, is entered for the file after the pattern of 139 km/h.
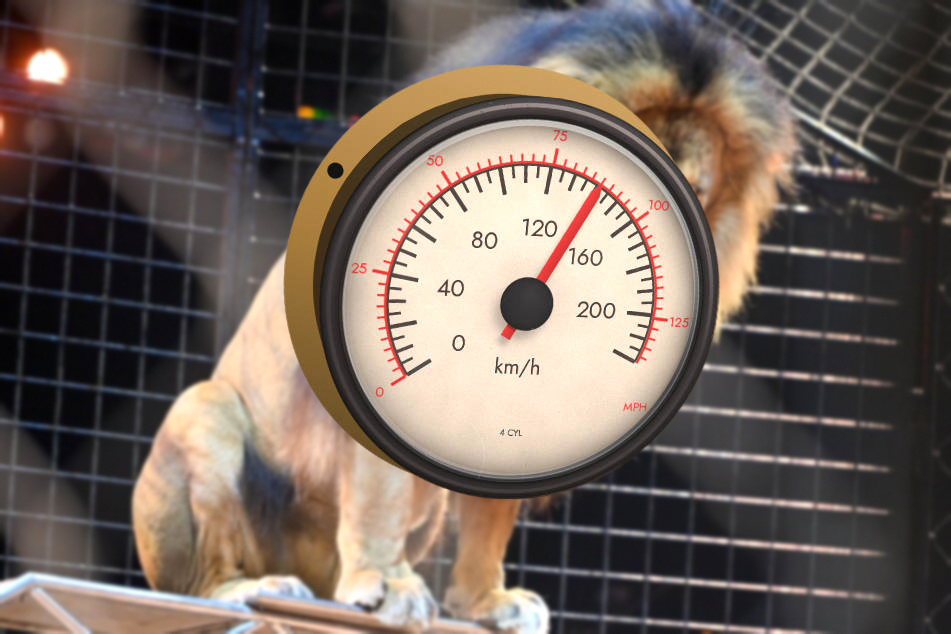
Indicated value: 140 km/h
